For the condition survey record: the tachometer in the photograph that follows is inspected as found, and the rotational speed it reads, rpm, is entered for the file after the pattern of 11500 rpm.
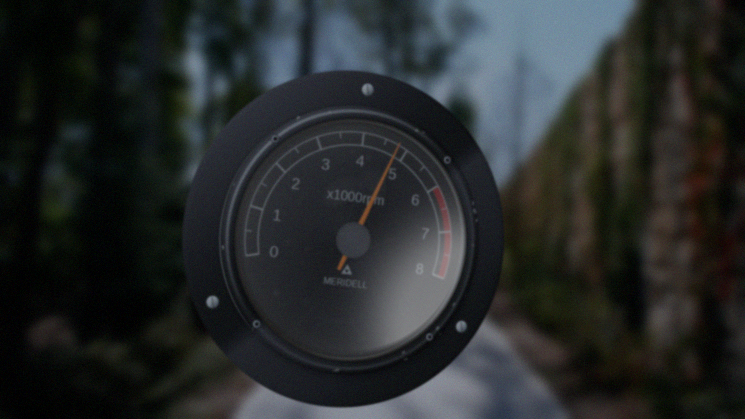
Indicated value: 4750 rpm
